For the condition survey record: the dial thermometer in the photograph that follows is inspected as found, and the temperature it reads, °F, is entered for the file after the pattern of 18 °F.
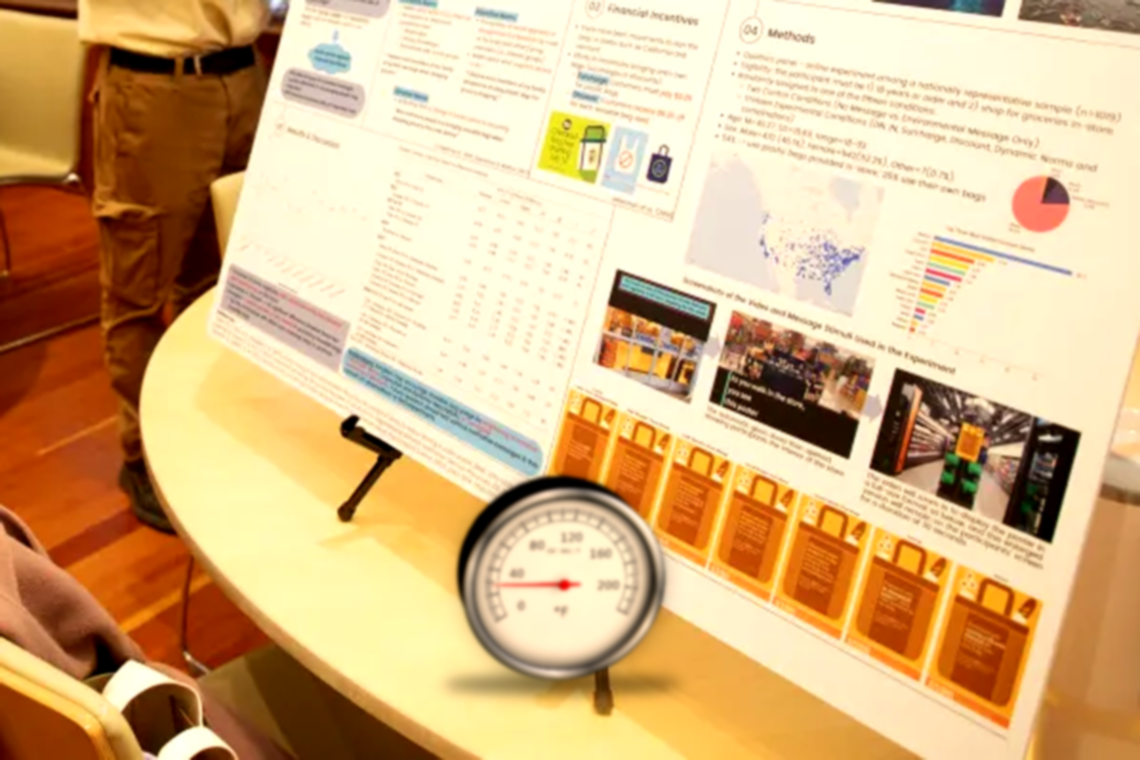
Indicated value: 30 °F
